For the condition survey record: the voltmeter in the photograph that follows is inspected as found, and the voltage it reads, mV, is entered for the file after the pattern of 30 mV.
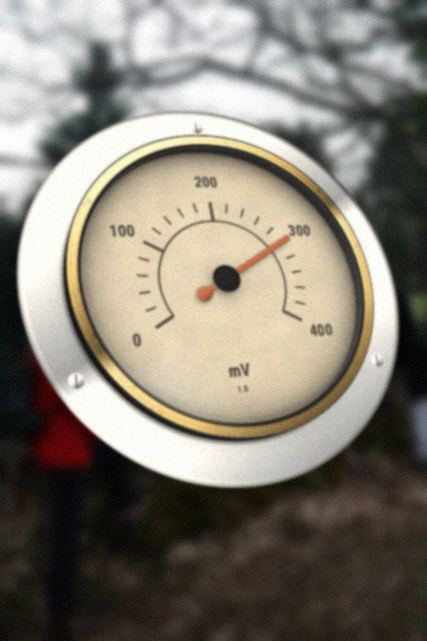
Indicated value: 300 mV
